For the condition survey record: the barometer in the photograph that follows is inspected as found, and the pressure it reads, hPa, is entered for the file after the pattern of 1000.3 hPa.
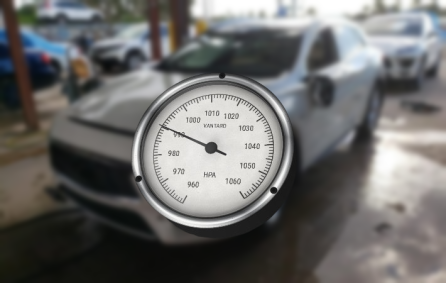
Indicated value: 990 hPa
